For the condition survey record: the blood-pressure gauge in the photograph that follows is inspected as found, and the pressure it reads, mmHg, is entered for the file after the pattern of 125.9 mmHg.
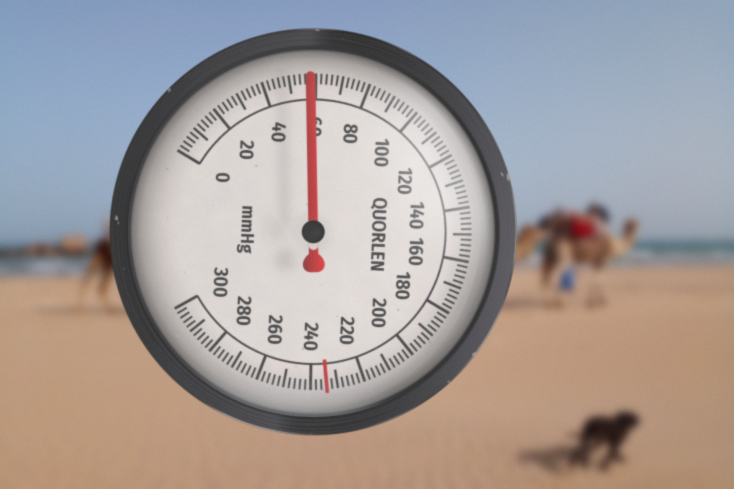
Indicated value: 58 mmHg
